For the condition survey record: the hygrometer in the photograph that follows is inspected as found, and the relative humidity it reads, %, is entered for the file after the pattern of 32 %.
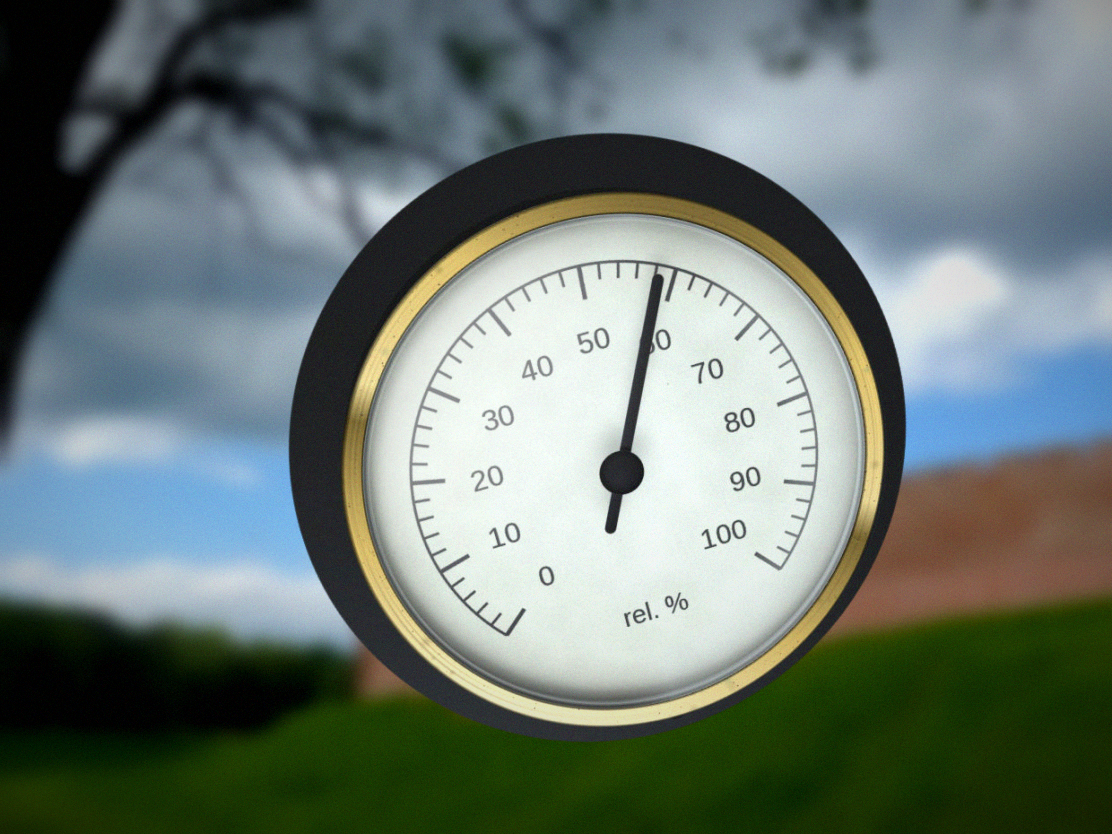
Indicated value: 58 %
